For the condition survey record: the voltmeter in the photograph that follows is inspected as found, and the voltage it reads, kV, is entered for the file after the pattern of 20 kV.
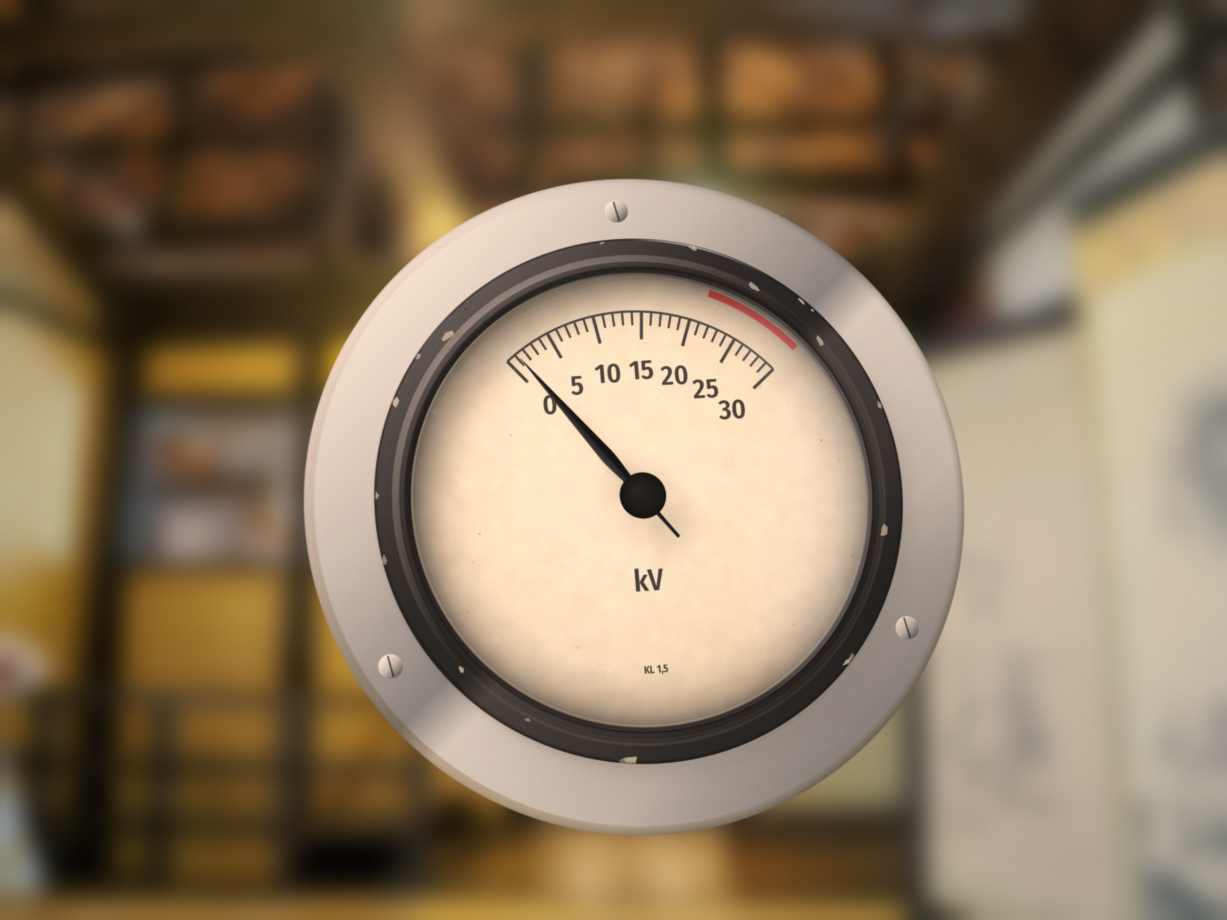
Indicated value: 1 kV
